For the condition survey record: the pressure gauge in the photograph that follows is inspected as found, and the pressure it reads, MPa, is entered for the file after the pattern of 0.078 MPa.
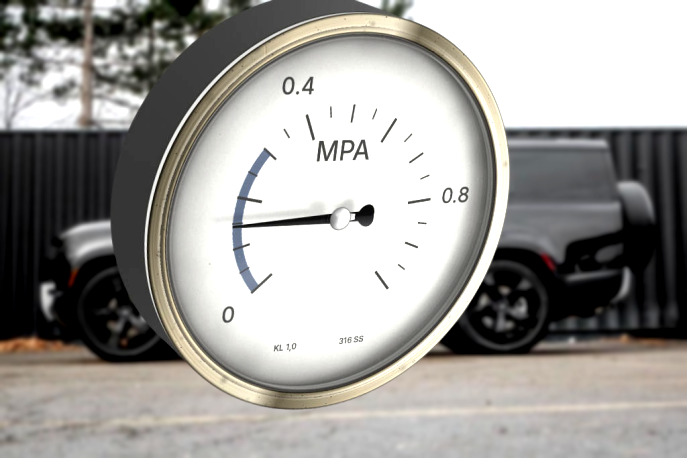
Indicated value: 0.15 MPa
